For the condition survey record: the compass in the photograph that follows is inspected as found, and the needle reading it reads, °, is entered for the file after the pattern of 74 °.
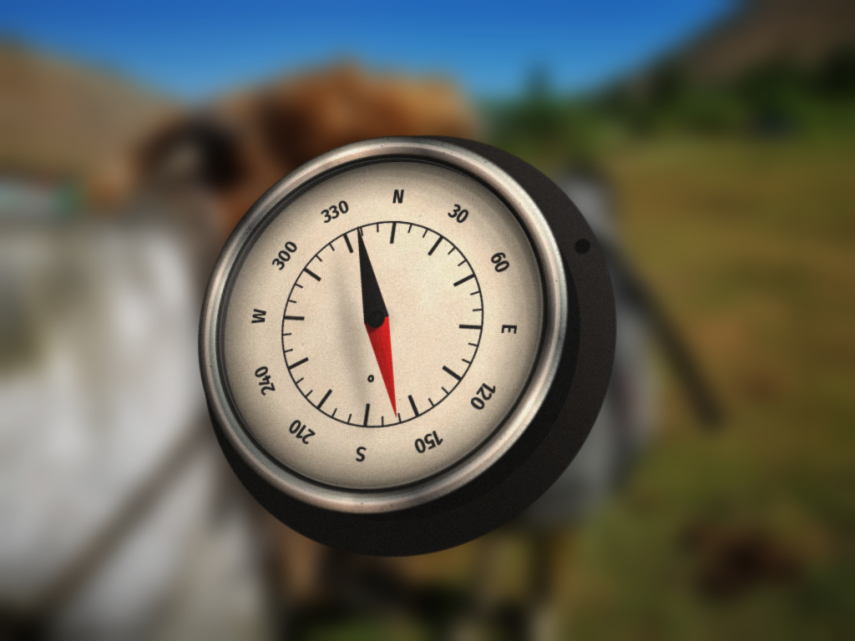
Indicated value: 160 °
